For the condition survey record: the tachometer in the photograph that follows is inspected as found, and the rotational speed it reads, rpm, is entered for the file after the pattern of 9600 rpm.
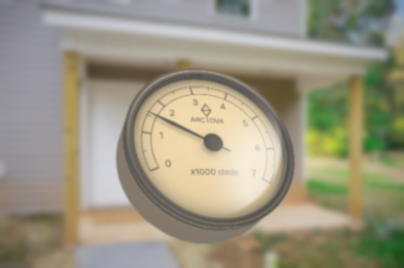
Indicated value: 1500 rpm
